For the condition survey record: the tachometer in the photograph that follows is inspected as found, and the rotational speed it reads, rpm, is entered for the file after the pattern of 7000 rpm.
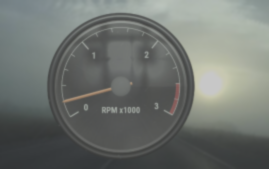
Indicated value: 200 rpm
